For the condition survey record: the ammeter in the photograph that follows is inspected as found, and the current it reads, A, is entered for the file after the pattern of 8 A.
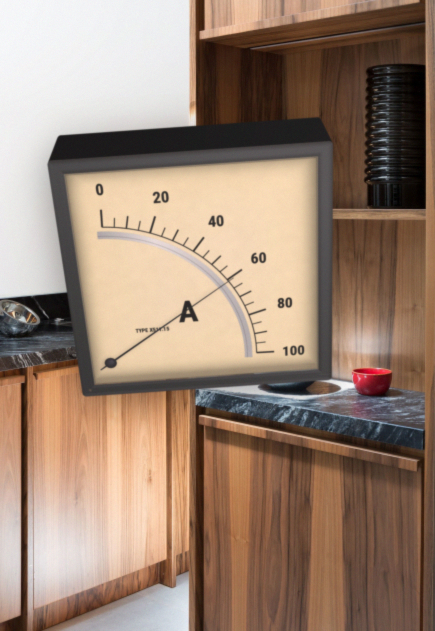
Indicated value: 60 A
